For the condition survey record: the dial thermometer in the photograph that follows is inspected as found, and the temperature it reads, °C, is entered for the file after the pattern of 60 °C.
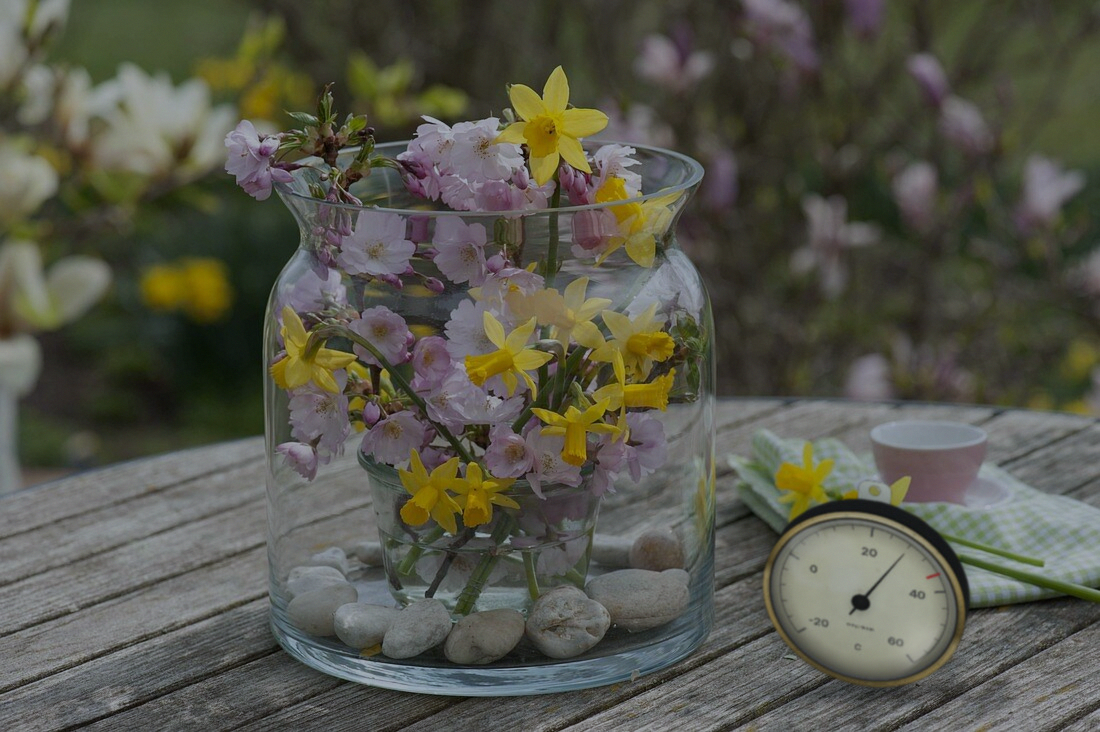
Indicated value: 28 °C
